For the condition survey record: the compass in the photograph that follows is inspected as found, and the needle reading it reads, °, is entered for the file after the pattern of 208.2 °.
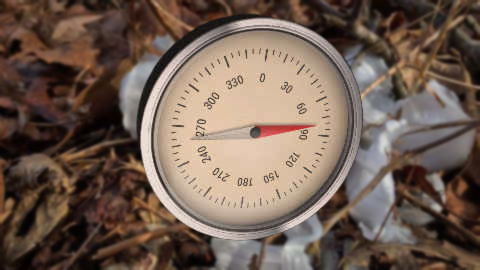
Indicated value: 80 °
